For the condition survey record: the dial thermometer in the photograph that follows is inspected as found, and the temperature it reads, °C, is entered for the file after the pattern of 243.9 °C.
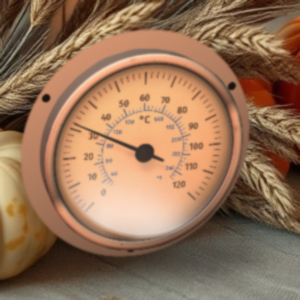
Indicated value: 32 °C
